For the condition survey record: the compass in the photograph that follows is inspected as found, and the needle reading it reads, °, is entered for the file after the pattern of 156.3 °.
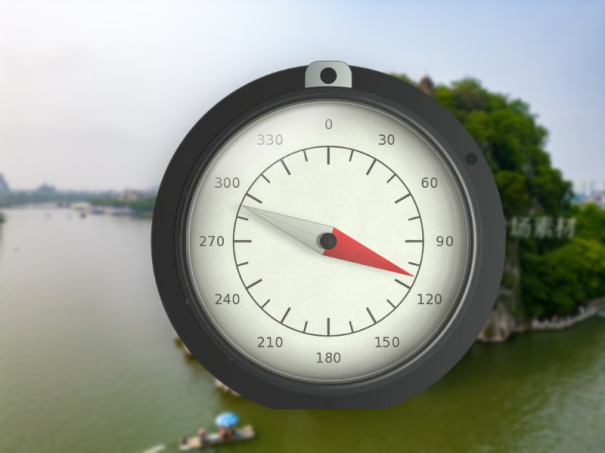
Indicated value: 112.5 °
